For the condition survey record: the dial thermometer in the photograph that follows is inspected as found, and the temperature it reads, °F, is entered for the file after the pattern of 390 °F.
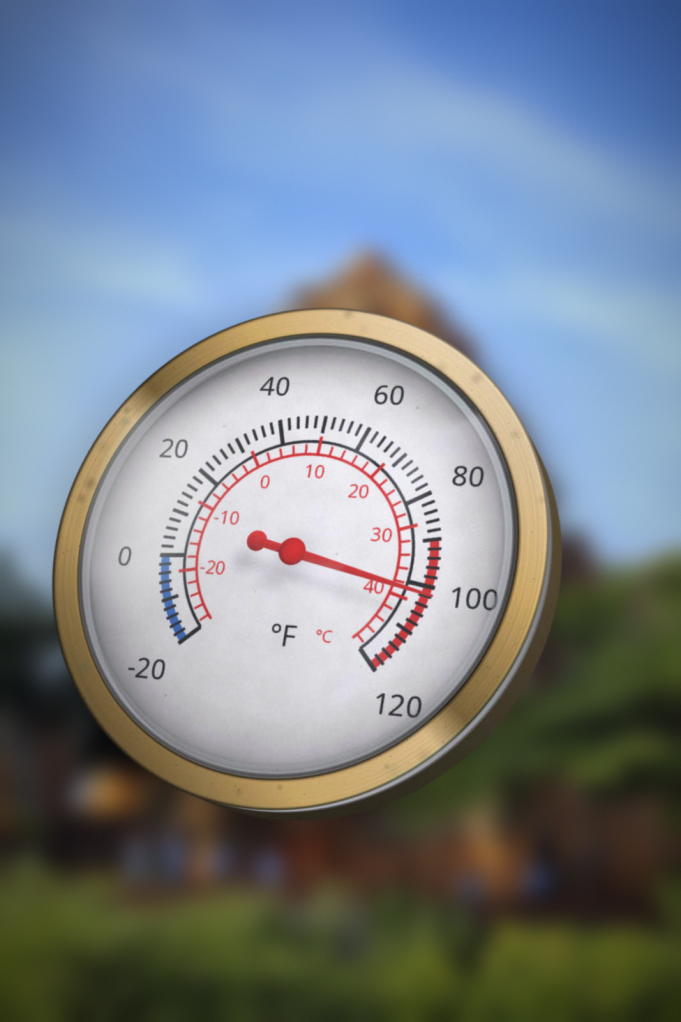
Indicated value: 102 °F
